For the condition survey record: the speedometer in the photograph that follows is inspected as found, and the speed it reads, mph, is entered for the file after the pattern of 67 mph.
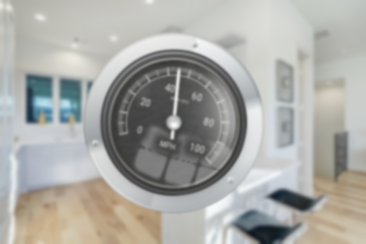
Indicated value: 45 mph
